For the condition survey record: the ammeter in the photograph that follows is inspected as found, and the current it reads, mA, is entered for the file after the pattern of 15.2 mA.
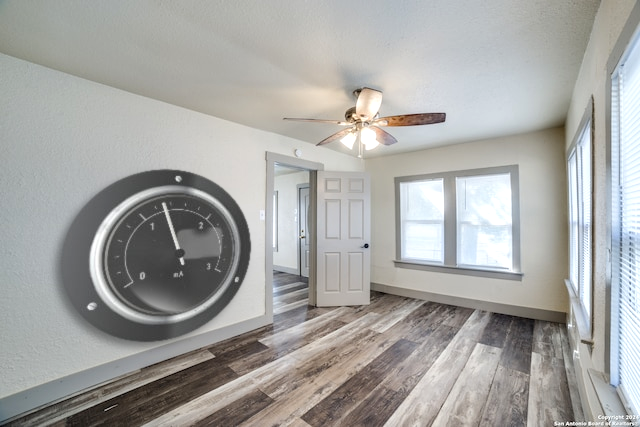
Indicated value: 1.3 mA
